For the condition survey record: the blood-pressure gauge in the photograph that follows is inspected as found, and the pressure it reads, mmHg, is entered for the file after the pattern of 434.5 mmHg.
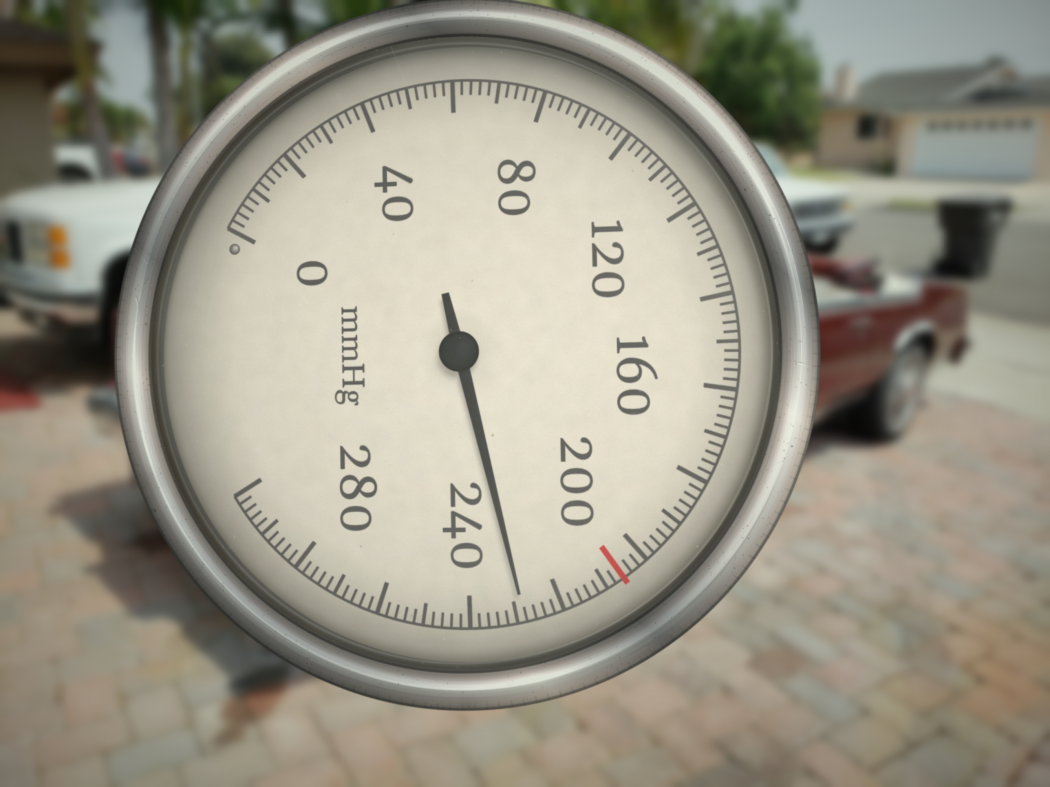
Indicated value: 228 mmHg
